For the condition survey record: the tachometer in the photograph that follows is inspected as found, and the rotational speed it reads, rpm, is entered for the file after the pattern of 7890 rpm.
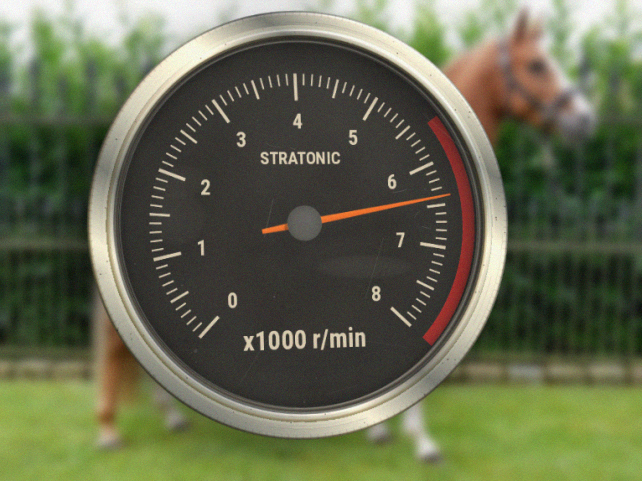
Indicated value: 6400 rpm
